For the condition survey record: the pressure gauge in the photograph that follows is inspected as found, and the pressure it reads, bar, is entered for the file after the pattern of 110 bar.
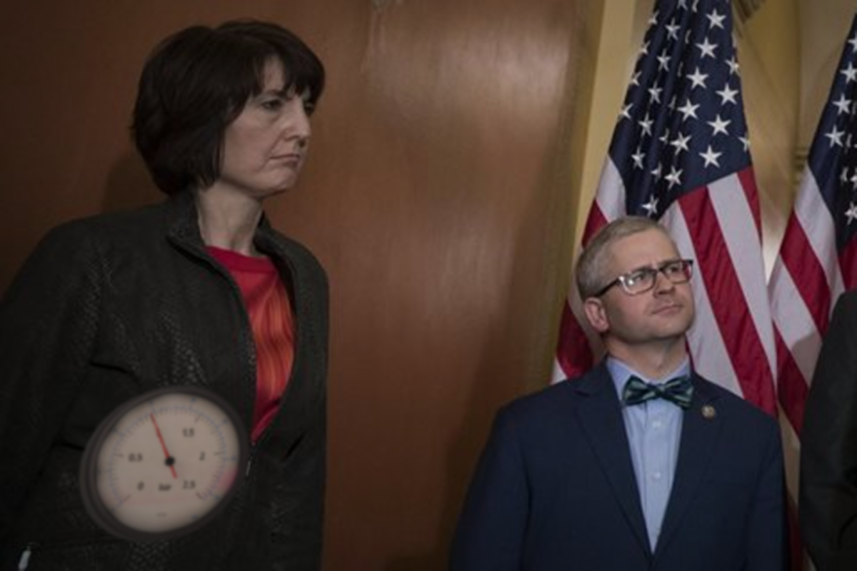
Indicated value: 1 bar
